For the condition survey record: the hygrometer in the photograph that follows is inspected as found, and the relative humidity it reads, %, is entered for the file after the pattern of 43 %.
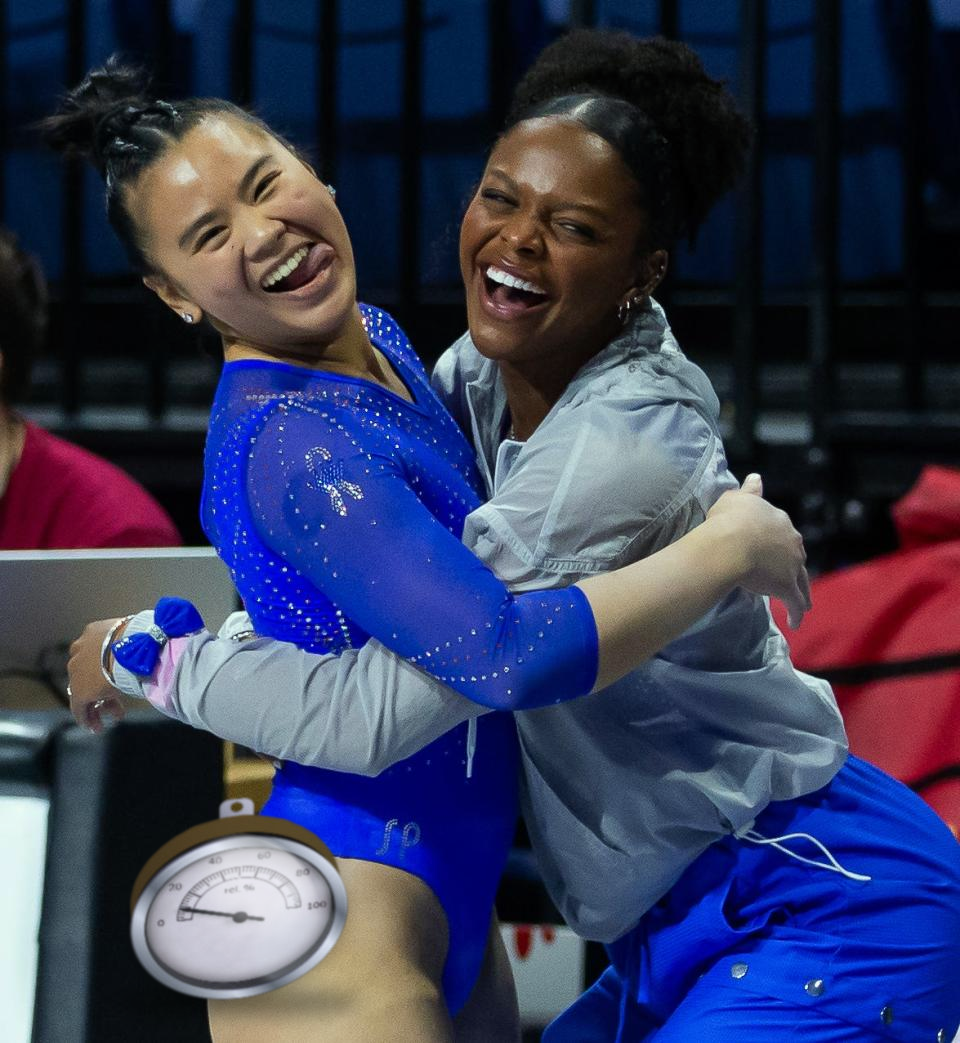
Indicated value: 10 %
